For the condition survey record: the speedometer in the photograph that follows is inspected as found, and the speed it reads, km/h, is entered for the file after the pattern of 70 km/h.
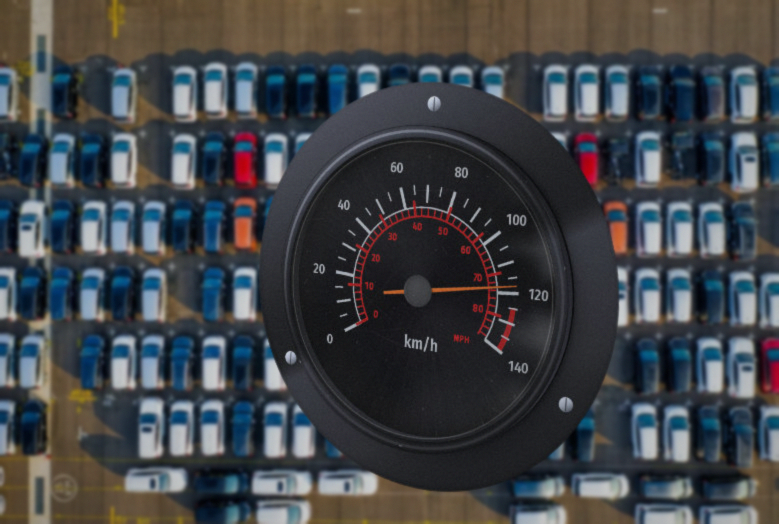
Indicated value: 117.5 km/h
